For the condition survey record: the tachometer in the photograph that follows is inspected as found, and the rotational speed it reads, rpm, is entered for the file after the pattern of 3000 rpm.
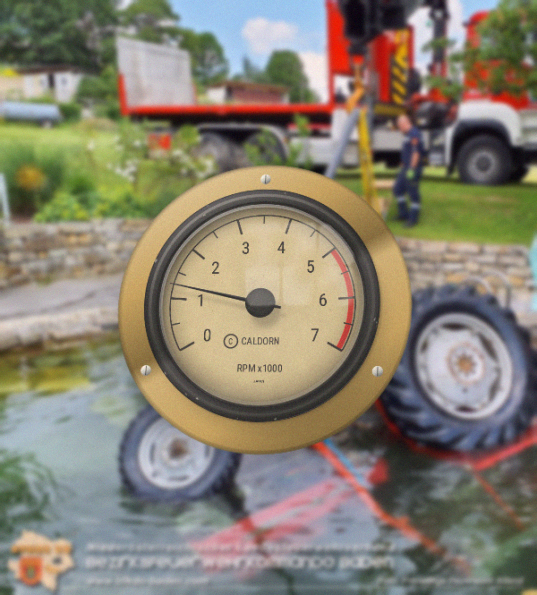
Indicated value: 1250 rpm
